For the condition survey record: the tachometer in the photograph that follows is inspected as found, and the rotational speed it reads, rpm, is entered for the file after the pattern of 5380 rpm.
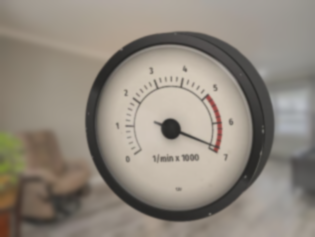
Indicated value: 6800 rpm
